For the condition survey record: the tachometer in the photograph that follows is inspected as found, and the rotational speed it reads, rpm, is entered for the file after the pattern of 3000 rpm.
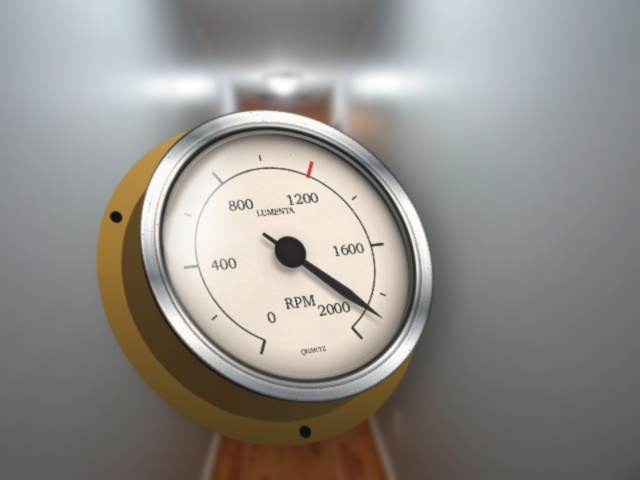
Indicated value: 1900 rpm
